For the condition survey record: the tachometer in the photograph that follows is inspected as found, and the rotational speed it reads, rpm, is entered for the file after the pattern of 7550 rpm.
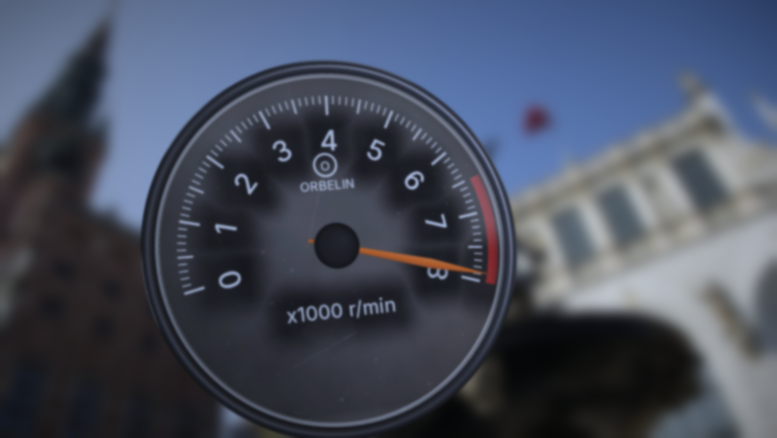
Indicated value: 7900 rpm
